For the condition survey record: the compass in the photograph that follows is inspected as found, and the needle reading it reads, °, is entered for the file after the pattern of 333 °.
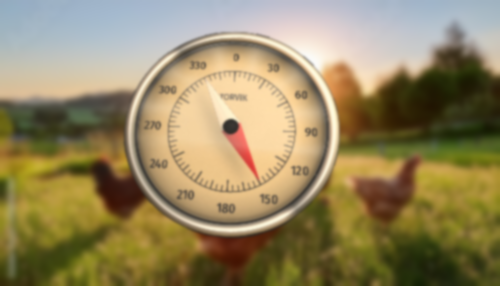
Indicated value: 150 °
